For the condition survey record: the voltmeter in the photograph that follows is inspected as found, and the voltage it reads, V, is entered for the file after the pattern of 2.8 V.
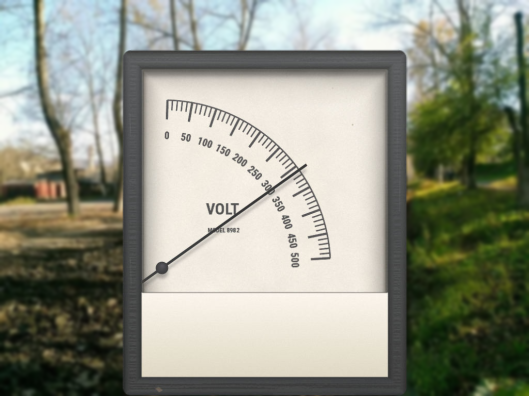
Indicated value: 310 V
